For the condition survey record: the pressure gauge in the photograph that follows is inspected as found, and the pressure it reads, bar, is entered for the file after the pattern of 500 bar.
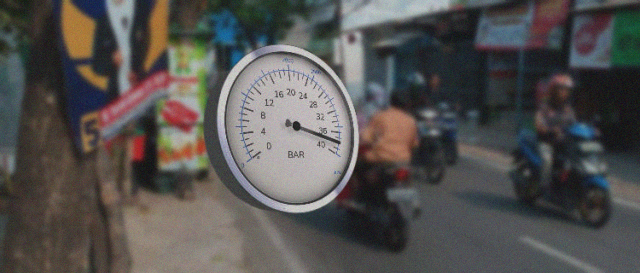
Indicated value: 38 bar
